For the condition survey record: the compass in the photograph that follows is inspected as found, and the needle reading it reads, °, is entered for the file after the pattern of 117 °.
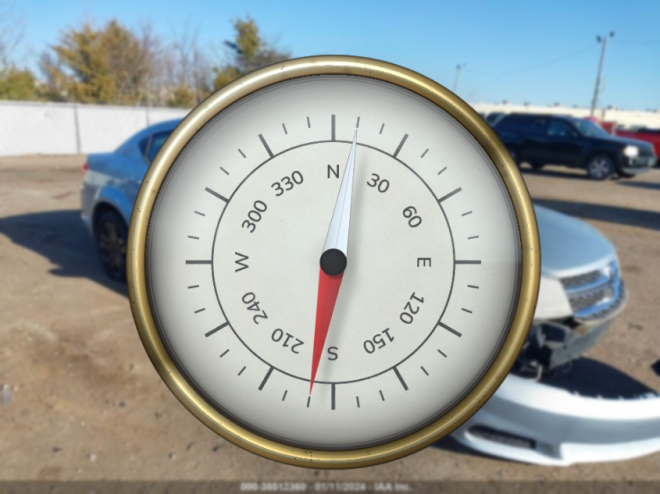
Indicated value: 190 °
